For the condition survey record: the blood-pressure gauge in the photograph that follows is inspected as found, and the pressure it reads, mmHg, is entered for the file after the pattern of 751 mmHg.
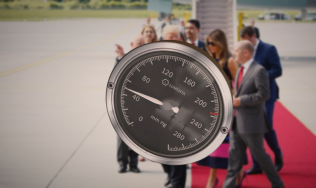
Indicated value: 50 mmHg
